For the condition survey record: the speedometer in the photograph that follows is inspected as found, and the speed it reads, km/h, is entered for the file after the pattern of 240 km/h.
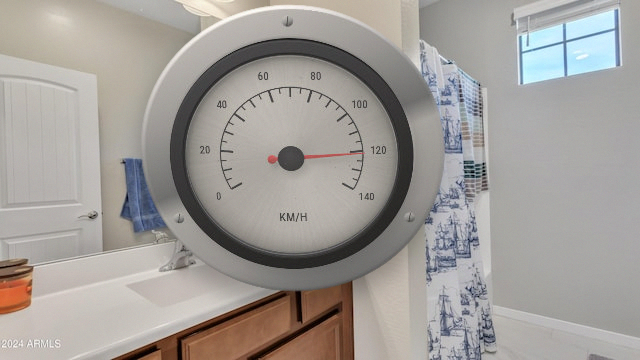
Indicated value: 120 km/h
